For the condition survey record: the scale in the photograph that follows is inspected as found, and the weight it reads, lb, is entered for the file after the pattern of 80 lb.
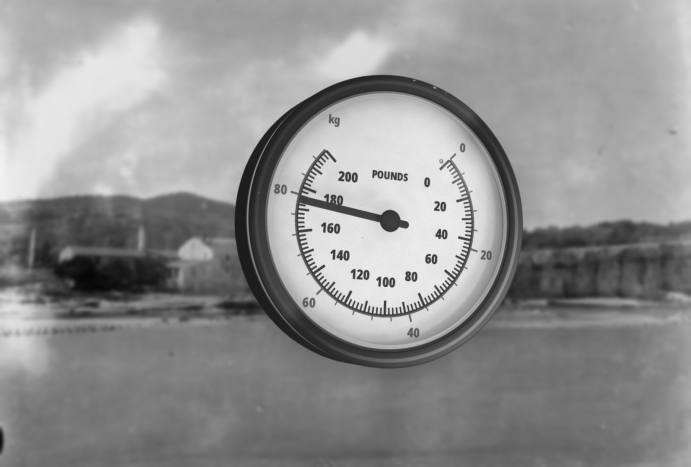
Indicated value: 174 lb
